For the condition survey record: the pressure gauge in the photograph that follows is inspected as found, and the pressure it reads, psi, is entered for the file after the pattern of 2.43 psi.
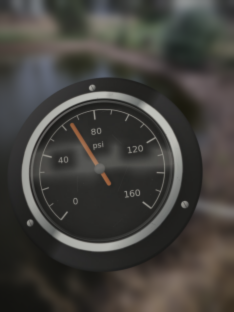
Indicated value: 65 psi
